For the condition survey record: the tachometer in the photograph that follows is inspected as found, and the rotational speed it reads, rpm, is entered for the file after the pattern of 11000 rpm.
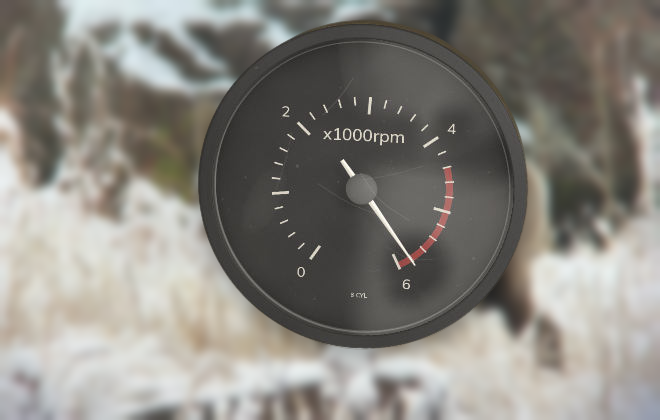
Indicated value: 5800 rpm
